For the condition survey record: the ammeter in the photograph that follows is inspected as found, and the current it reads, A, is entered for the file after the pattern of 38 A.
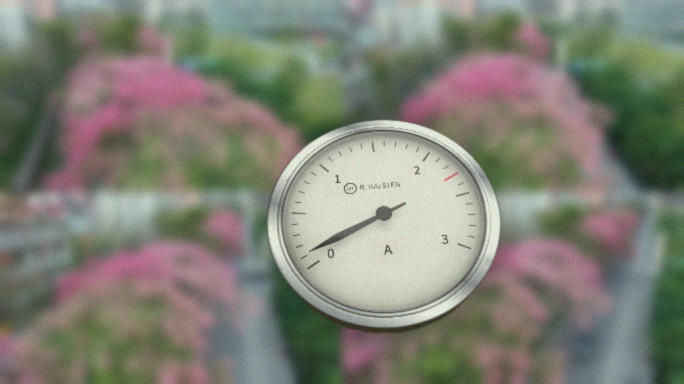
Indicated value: 0.1 A
